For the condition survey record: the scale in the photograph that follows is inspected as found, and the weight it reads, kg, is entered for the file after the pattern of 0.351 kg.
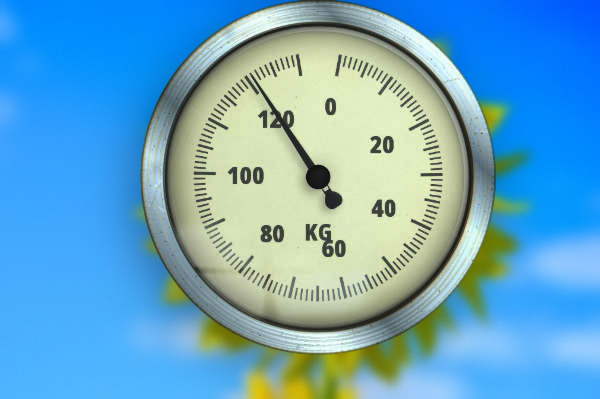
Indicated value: 121 kg
